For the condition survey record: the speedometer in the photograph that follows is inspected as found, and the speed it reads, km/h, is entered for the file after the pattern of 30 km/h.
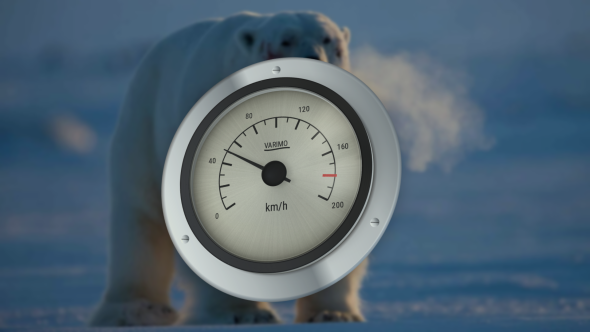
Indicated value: 50 km/h
